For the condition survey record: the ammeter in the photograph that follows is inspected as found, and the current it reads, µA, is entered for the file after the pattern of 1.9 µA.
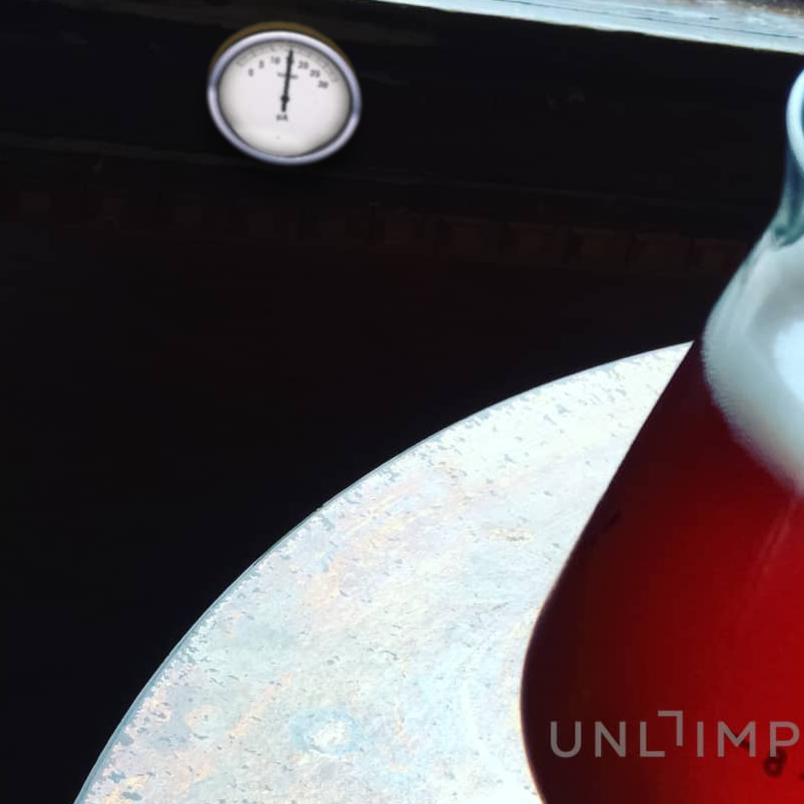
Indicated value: 15 µA
